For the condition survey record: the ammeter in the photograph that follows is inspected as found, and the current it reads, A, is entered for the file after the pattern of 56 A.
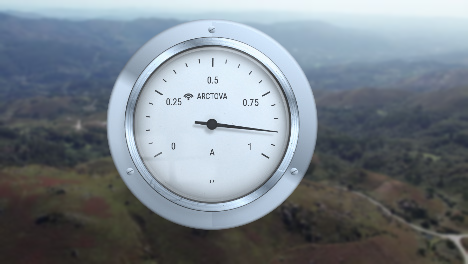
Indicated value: 0.9 A
